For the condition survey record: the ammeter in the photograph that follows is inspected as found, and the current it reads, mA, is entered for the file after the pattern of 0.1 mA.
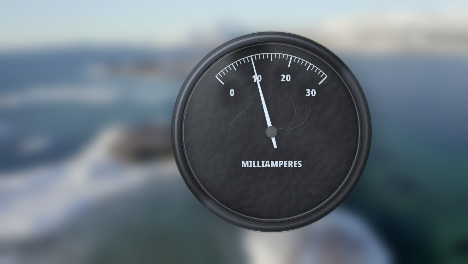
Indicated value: 10 mA
